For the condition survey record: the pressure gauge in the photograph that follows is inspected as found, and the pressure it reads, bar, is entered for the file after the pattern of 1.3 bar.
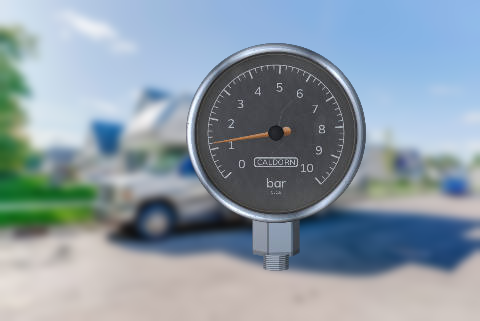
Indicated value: 1.2 bar
